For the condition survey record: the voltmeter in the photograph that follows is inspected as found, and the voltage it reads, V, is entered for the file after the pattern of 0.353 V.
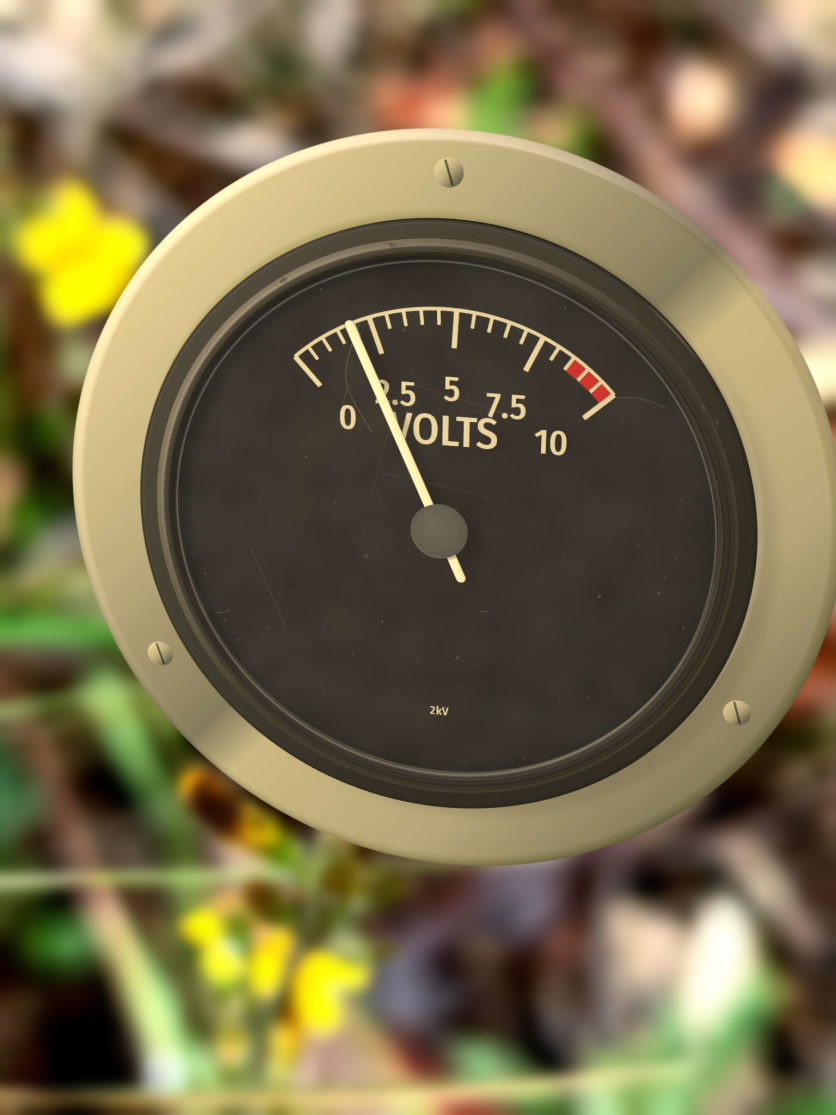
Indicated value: 2 V
